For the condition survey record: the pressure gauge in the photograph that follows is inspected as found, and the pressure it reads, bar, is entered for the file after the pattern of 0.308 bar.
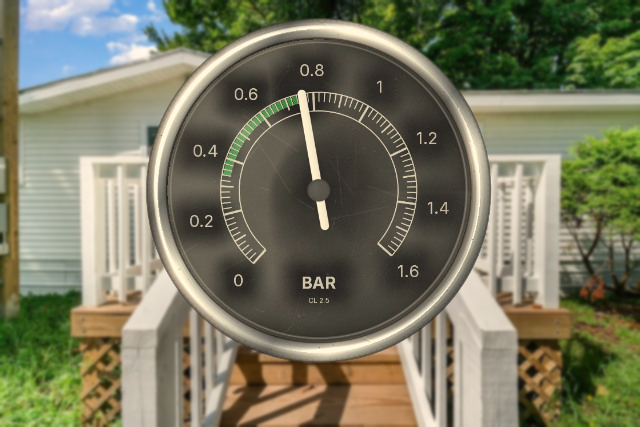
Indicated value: 0.76 bar
